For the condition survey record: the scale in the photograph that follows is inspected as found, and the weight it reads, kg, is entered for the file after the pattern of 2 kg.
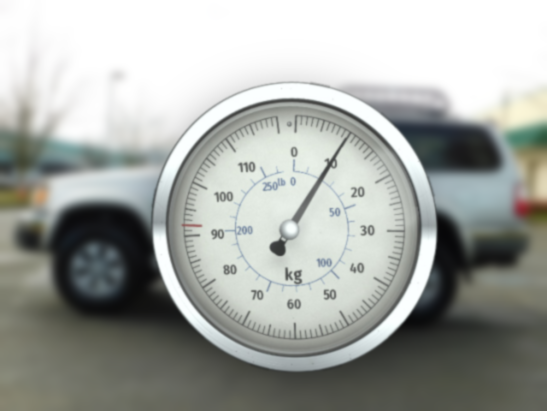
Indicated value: 10 kg
